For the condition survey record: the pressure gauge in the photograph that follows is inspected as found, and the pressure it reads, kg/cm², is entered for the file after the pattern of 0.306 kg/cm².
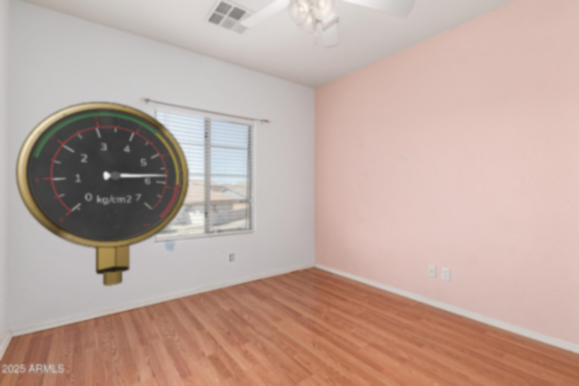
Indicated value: 5.75 kg/cm²
